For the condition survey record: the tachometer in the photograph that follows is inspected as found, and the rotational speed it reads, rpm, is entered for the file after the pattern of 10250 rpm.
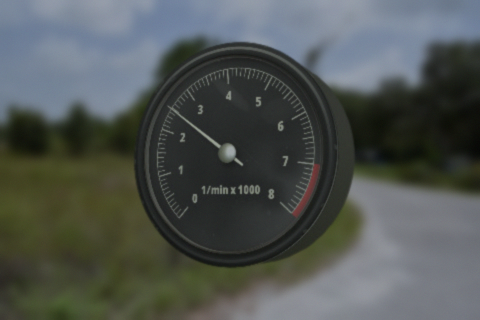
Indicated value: 2500 rpm
